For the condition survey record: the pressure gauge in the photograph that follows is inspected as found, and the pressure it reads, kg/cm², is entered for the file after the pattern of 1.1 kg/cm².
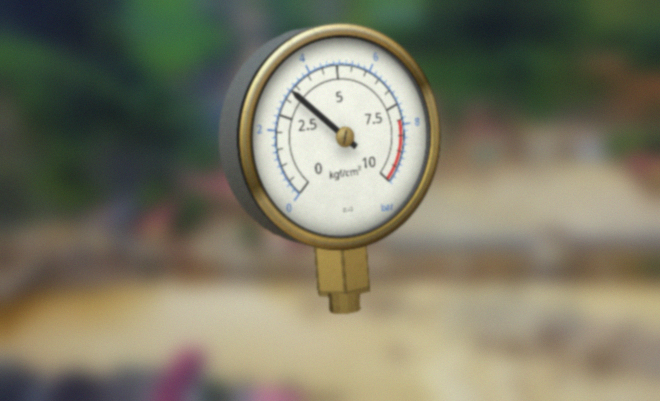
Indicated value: 3.25 kg/cm²
